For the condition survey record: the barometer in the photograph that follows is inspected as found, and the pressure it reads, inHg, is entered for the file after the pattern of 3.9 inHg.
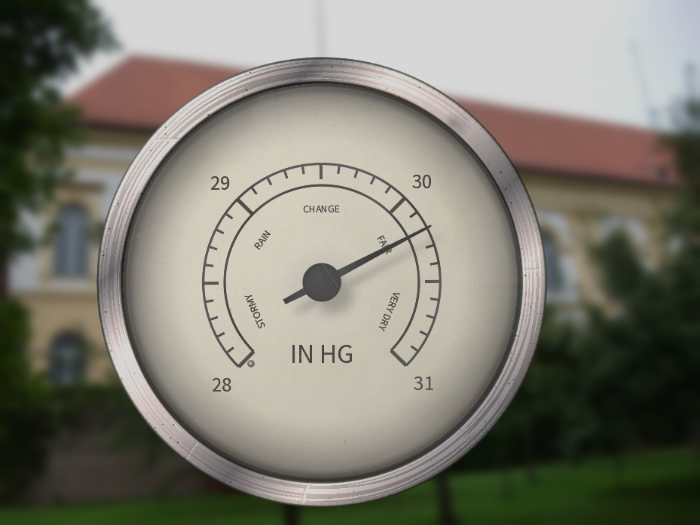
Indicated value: 30.2 inHg
